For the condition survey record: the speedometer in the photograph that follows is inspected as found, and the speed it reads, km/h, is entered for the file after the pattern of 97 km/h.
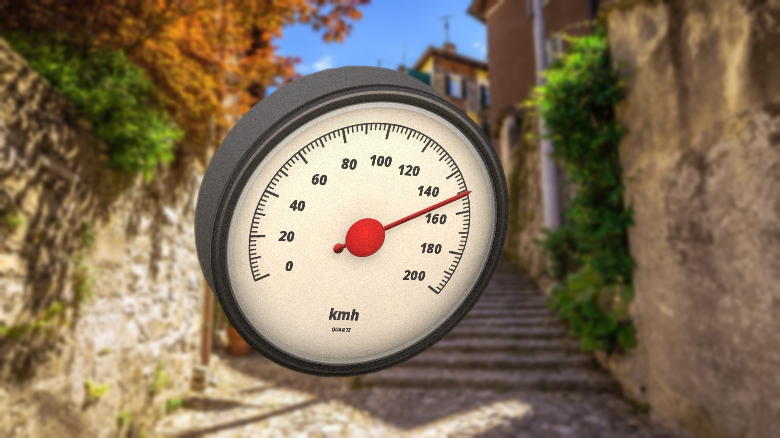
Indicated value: 150 km/h
